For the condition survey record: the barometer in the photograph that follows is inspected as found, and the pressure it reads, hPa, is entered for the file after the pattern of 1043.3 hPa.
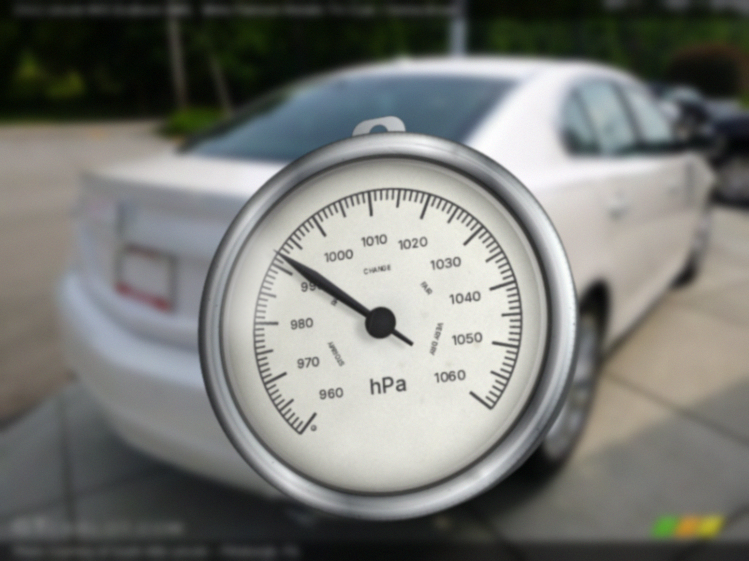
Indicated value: 992 hPa
